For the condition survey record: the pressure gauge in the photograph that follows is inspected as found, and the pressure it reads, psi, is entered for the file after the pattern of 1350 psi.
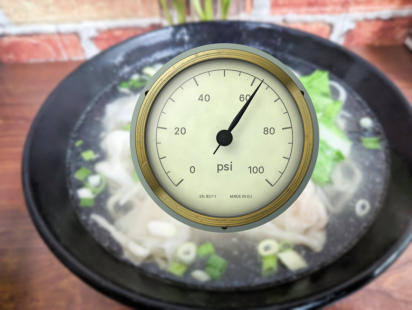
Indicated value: 62.5 psi
